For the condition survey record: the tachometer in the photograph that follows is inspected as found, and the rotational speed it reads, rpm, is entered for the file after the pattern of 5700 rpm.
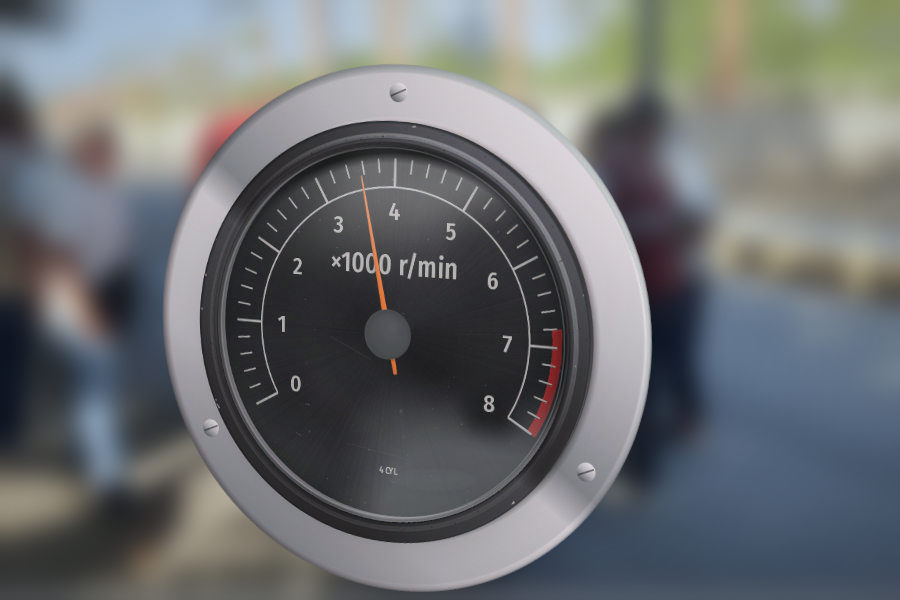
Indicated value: 3600 rpm
